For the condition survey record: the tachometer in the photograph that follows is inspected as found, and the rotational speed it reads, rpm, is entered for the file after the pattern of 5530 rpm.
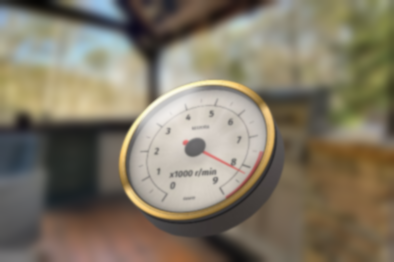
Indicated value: 8250 rpm
